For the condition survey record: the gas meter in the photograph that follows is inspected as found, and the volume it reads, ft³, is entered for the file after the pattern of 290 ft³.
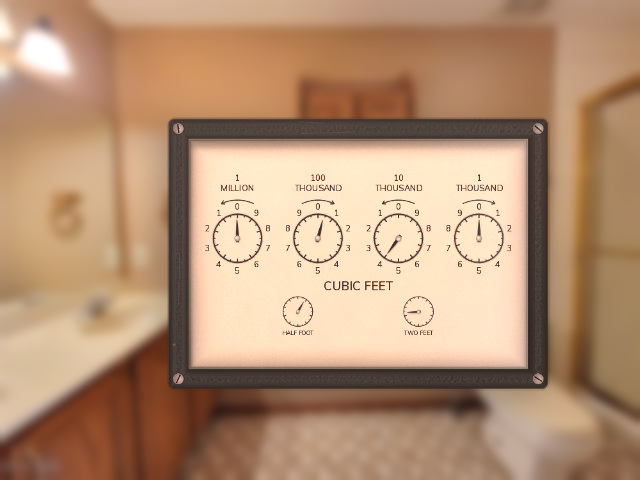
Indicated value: 4000 ft³
